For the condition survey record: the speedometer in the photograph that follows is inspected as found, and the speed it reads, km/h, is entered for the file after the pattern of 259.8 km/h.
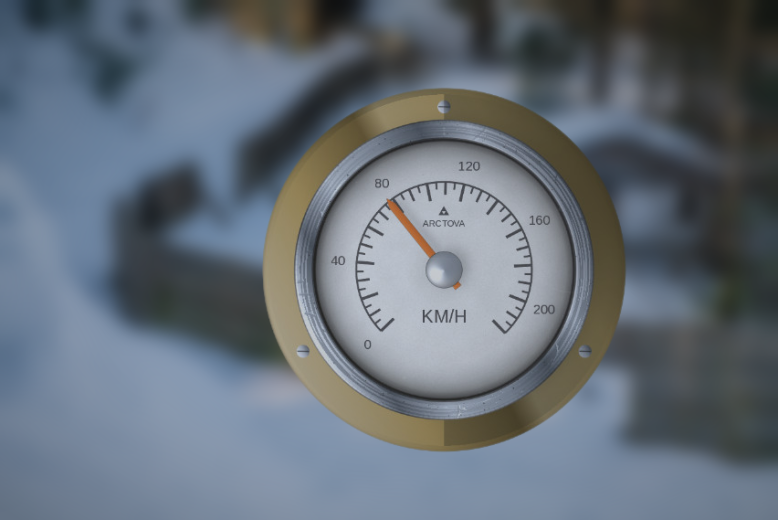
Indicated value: 77.5 km/h
